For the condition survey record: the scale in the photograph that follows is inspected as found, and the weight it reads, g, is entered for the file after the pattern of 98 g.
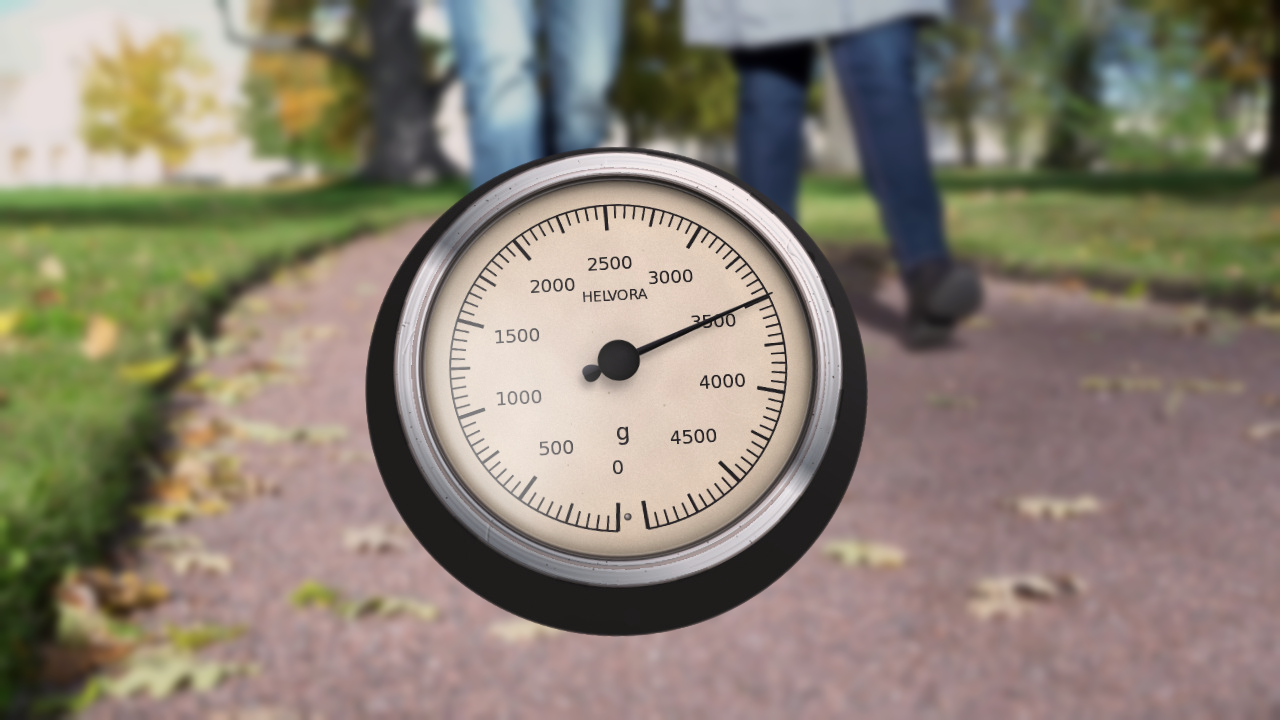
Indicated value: 3500 g
